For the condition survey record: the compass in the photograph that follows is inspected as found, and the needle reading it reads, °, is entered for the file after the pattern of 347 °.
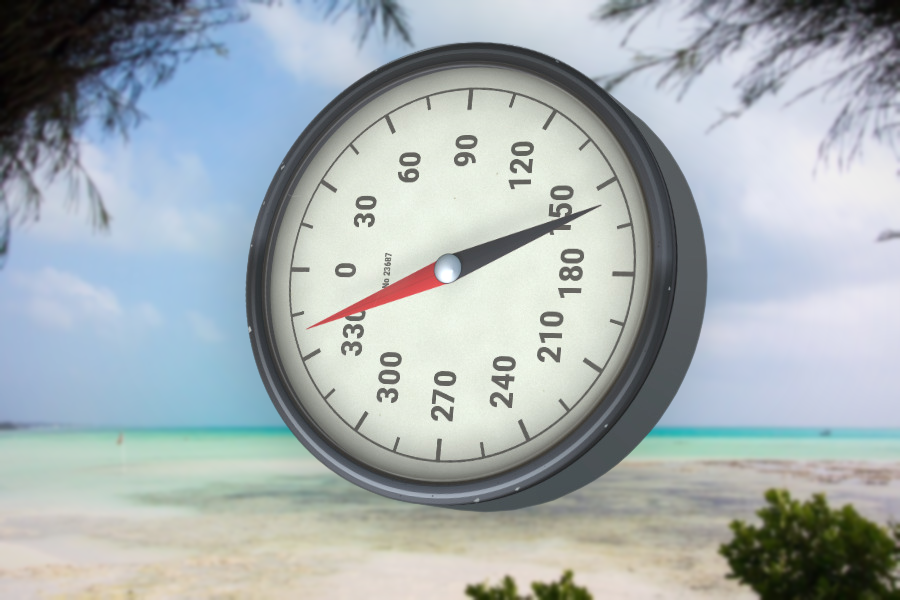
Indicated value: 337.5 °
